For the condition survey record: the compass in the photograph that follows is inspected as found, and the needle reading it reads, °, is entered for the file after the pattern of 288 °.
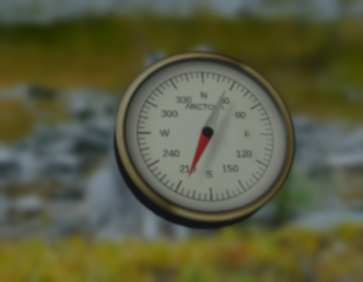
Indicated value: 205 °
